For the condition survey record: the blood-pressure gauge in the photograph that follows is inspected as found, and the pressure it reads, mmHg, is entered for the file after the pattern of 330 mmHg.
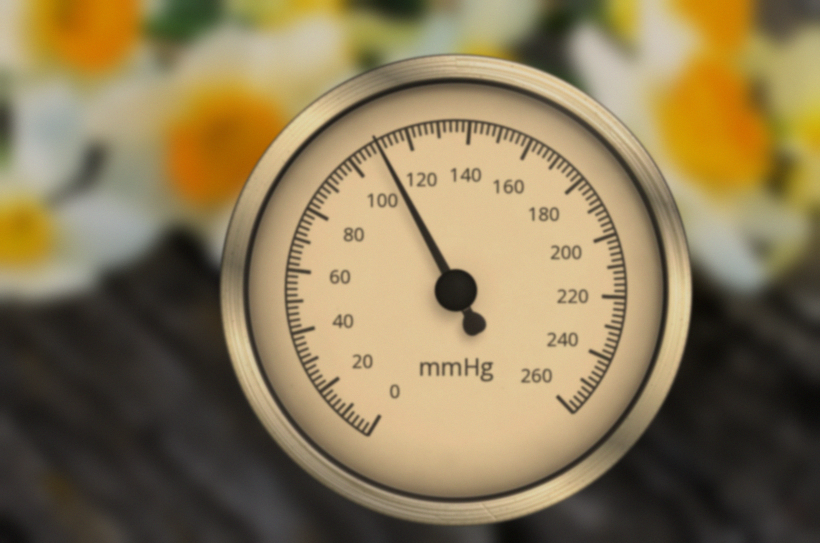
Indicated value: 110 mmHg
